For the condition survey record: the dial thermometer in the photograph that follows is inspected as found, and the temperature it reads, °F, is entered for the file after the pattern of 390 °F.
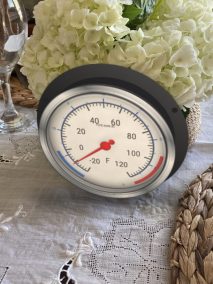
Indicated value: -10 °F
